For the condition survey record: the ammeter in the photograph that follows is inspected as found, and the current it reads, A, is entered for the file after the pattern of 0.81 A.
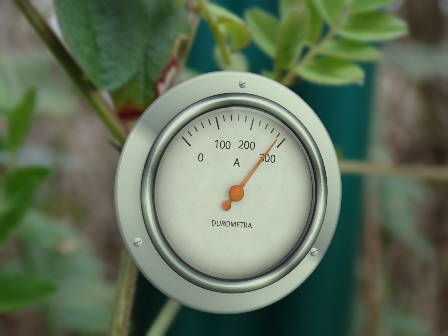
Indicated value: 280 A
